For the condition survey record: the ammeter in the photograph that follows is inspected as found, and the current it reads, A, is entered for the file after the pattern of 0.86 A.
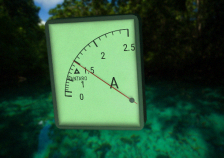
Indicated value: 1.5 A
